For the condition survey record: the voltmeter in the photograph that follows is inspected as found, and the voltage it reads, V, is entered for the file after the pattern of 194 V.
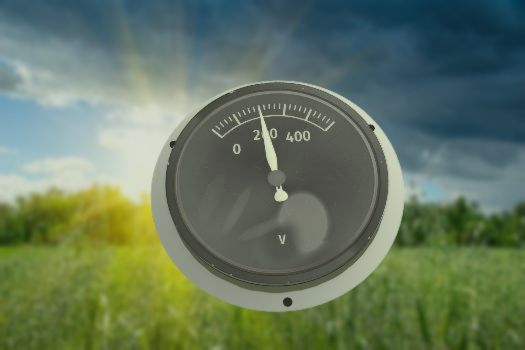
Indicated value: 200 V
